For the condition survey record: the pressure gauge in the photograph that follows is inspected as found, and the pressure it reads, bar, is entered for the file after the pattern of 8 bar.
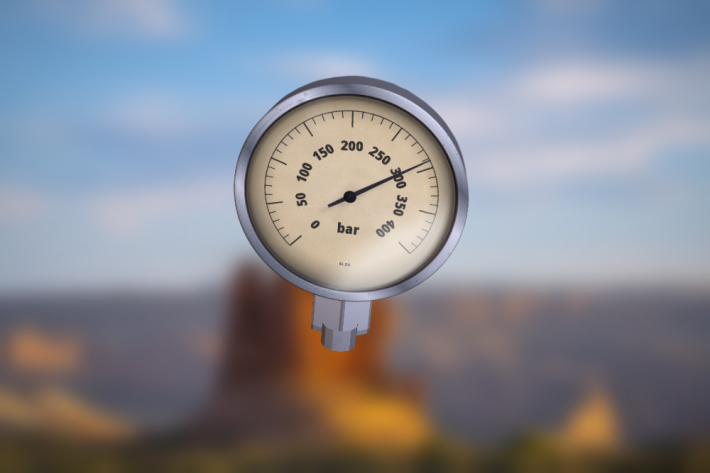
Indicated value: 290 bar
